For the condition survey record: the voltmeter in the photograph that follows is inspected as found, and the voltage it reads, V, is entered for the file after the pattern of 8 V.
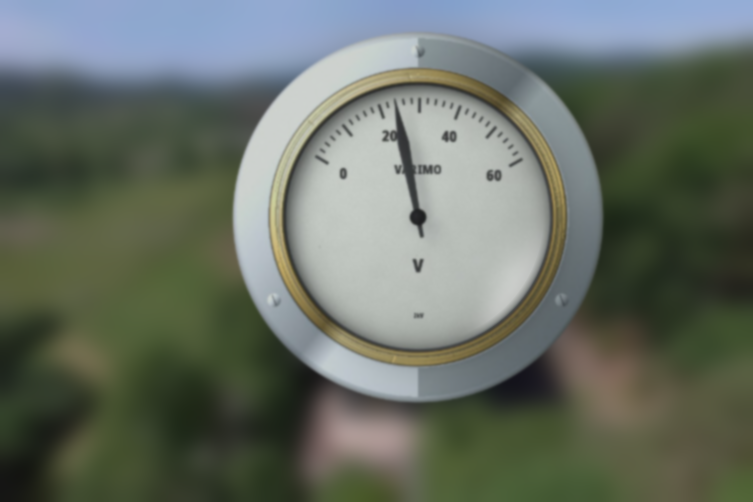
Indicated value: 24 V
